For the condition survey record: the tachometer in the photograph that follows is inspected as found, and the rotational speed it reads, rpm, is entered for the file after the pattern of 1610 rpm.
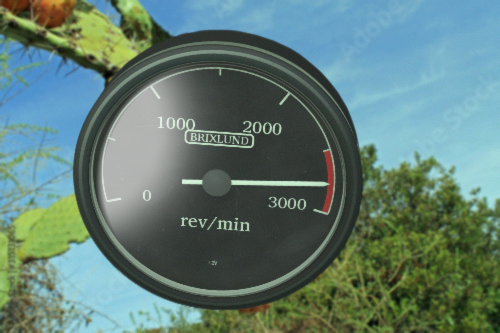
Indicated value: 2750 rpm
